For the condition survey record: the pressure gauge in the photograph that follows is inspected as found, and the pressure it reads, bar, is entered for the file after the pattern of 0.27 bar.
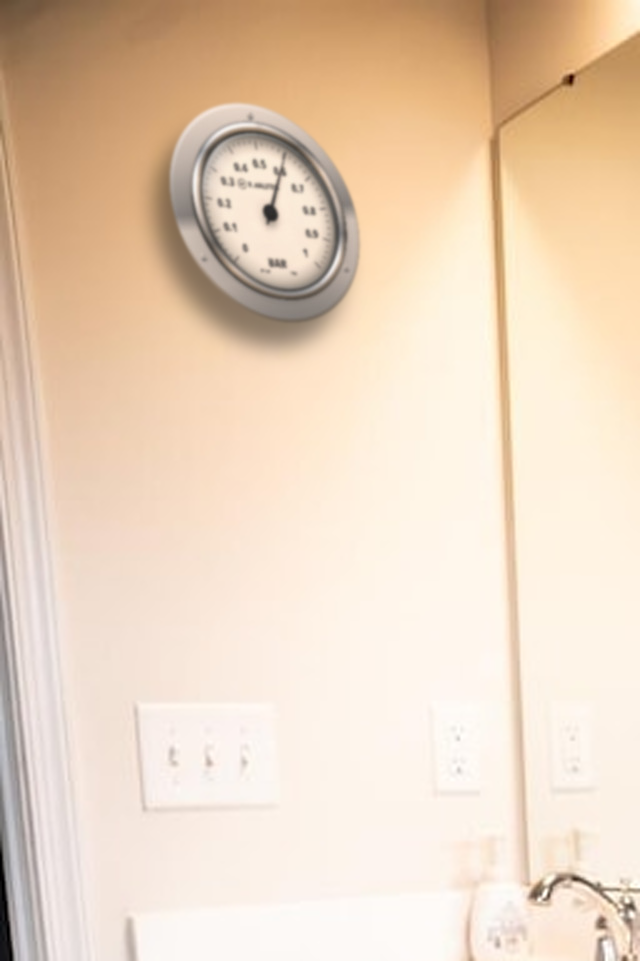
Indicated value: 0.6 bar
